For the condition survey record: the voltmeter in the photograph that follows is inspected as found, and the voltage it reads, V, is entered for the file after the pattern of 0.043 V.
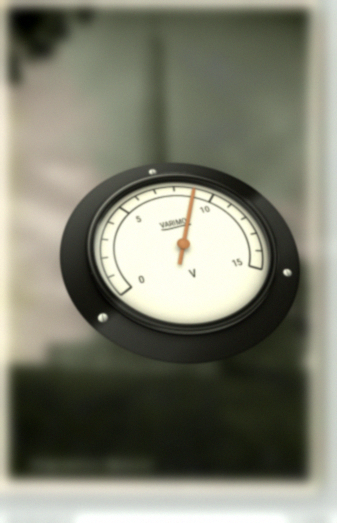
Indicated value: 9 V
